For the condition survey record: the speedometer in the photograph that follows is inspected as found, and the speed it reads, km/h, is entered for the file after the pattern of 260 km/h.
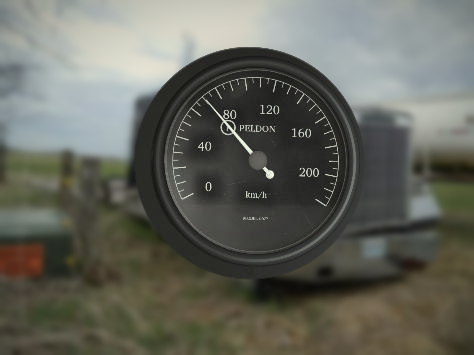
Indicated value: 70 km/h
